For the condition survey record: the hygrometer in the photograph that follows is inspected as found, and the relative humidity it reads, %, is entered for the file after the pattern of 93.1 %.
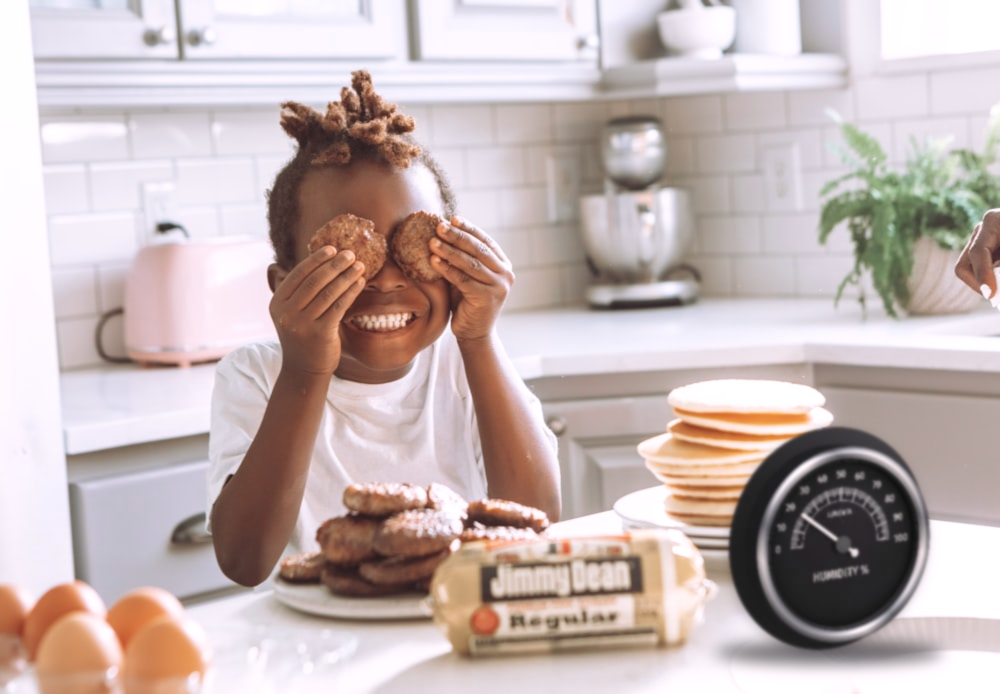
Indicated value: 20 %
